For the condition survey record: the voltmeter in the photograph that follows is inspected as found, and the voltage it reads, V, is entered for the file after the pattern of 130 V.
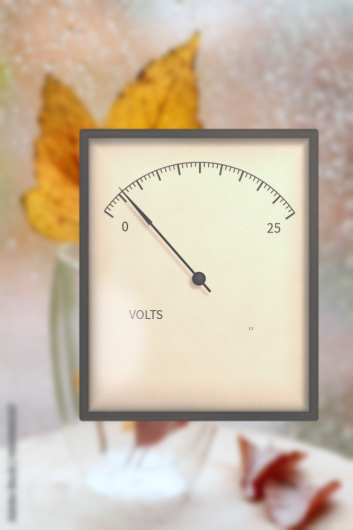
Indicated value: 3 V
